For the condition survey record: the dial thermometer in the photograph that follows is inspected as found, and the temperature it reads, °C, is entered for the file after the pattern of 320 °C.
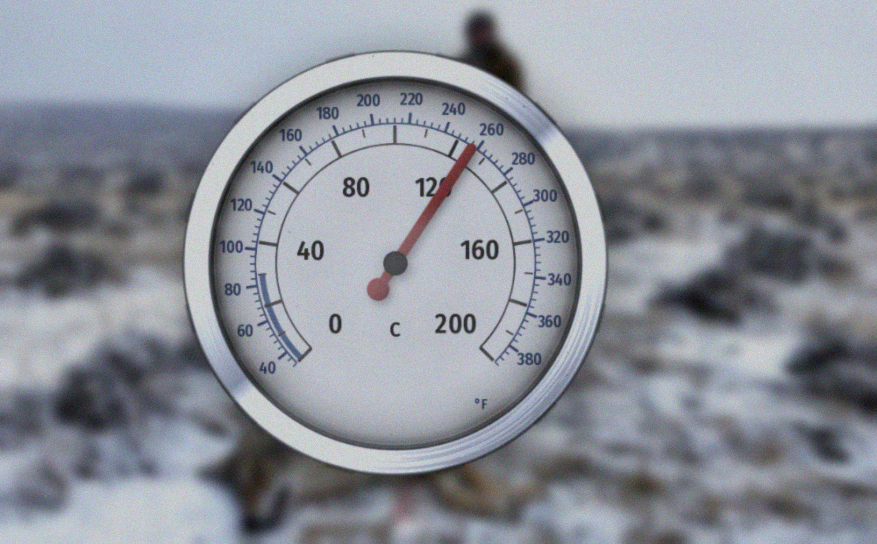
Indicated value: 125 °C
